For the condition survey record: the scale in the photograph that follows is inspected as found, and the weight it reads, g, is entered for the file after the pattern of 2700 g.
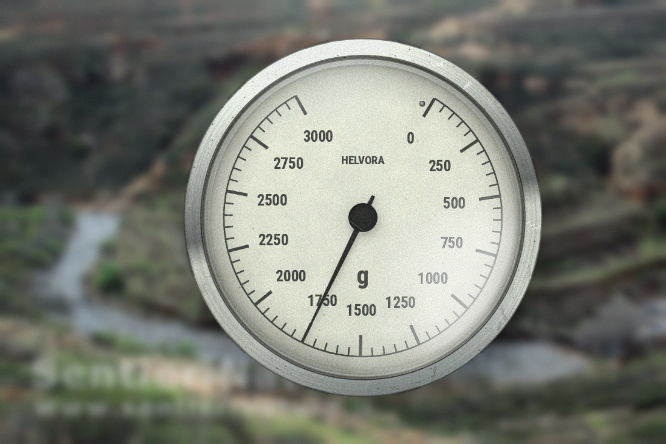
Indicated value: 1750 g
